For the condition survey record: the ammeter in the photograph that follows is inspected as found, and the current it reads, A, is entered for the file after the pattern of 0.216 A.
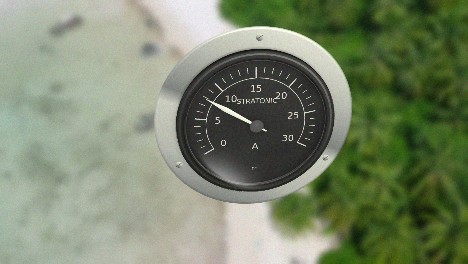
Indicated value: 8 A
